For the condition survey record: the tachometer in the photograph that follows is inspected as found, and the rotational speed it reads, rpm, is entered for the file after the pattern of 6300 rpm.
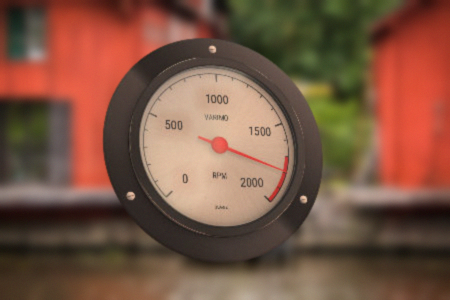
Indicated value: 1800 rpm
